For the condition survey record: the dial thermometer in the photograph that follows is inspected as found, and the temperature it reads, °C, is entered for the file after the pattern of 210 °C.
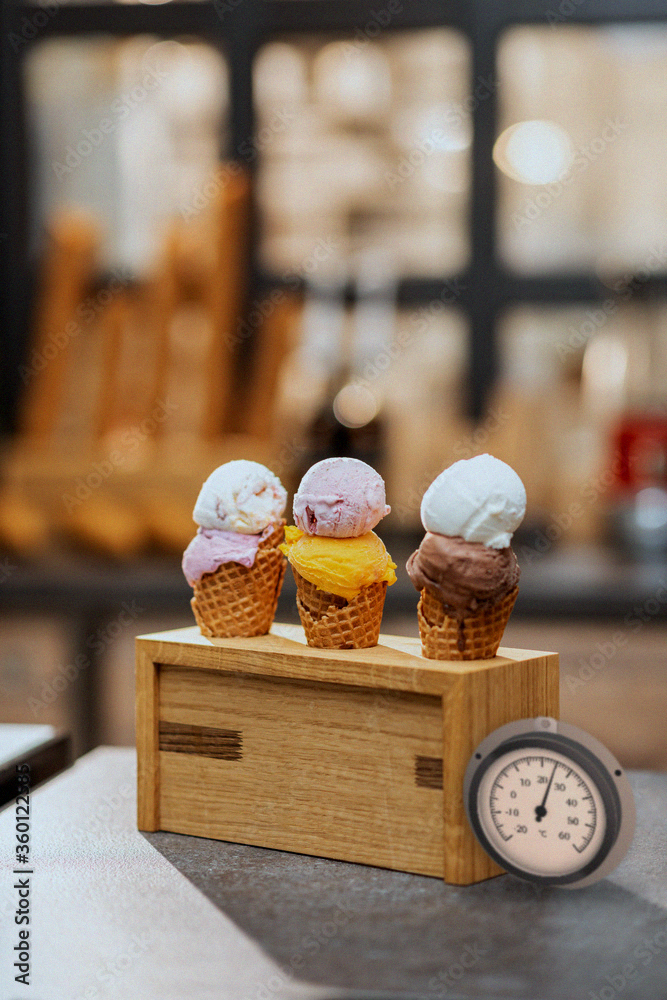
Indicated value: 25 °C
